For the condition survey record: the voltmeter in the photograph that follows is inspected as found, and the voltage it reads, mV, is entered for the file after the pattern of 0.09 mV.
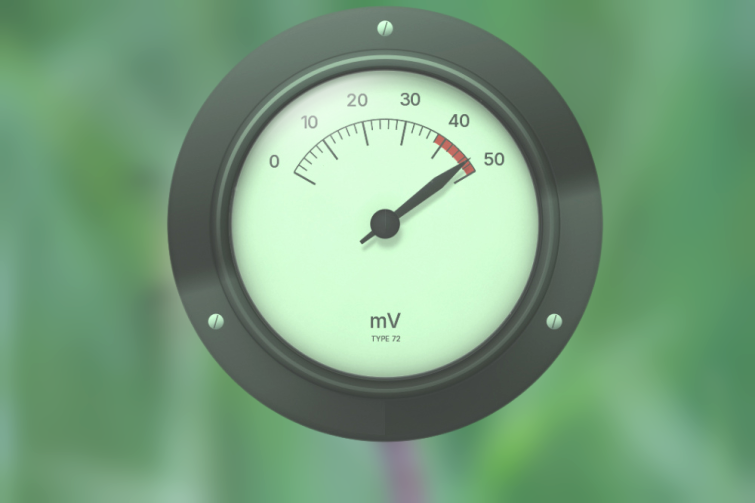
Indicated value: 47 mV
